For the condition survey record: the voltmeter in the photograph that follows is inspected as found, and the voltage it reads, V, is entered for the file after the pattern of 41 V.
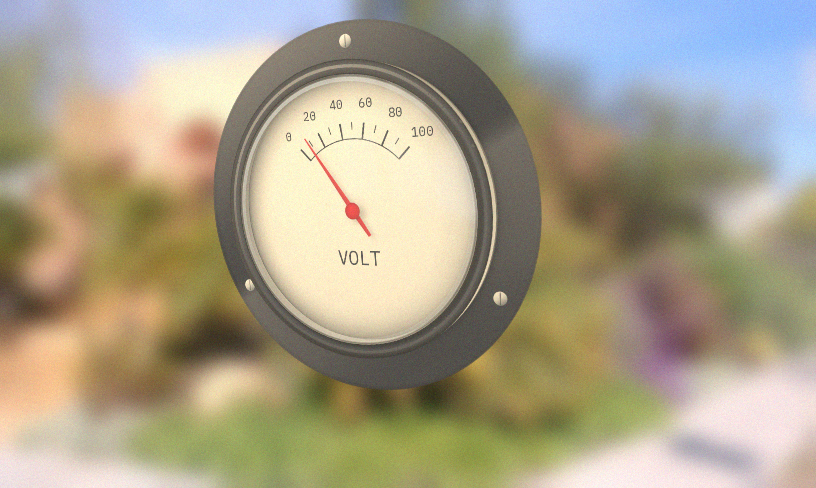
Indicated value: 10 V
